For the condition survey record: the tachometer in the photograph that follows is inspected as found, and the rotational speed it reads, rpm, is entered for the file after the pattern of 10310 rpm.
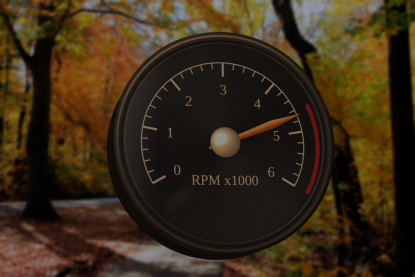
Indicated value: 4700 rpm
